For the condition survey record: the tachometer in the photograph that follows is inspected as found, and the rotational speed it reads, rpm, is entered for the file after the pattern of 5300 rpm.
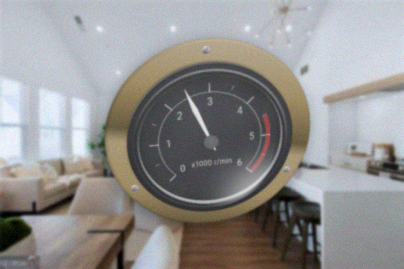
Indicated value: 2500 rpm
